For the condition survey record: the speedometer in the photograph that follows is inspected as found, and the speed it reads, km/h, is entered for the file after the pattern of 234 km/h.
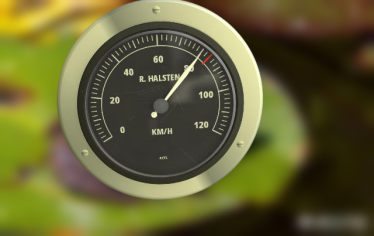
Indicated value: 80 km/h
